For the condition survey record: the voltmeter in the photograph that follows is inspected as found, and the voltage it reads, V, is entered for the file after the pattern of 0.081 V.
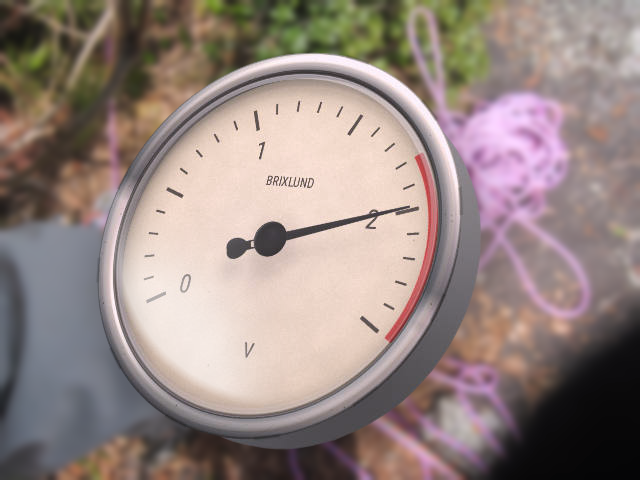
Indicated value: 2 V
